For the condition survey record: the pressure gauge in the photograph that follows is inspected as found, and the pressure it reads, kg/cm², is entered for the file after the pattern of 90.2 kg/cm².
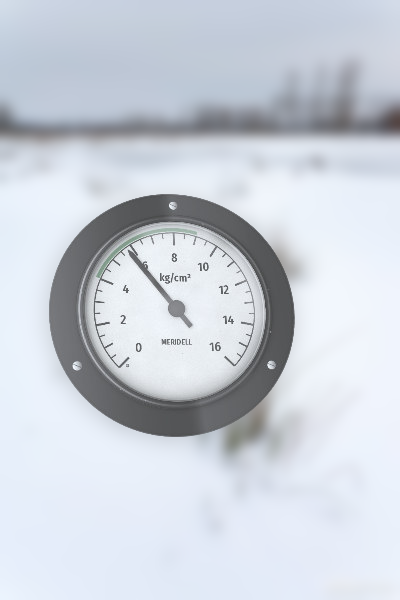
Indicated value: 5.75 kg/cm²
